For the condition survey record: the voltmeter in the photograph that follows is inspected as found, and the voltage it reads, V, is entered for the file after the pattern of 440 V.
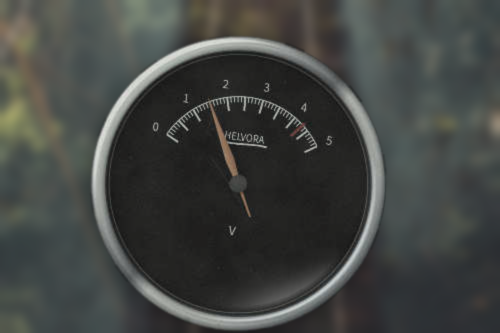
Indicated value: 1.5 V
